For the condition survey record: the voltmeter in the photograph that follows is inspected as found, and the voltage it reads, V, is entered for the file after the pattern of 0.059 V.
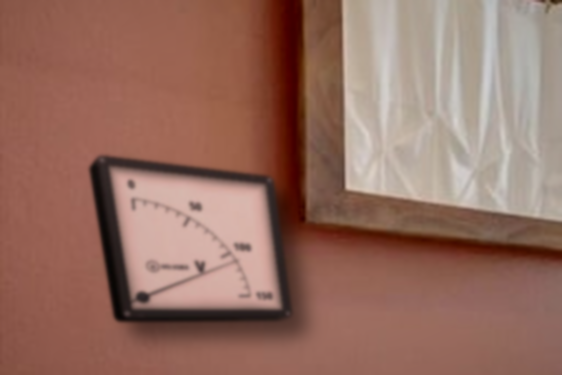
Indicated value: 110 V
